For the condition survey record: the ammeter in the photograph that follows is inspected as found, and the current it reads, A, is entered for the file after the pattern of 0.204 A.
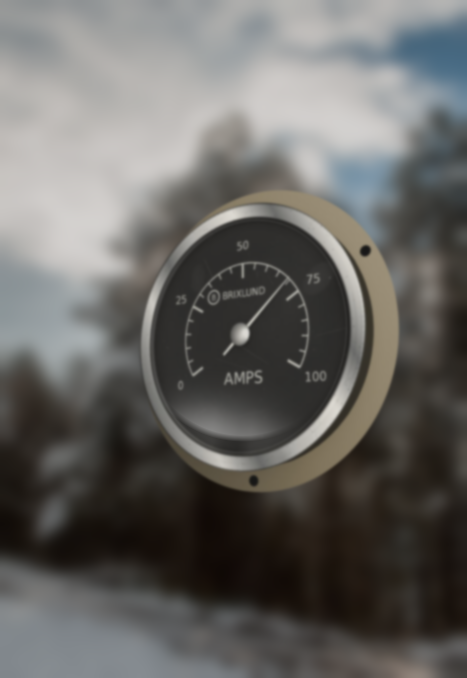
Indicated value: 70 A
